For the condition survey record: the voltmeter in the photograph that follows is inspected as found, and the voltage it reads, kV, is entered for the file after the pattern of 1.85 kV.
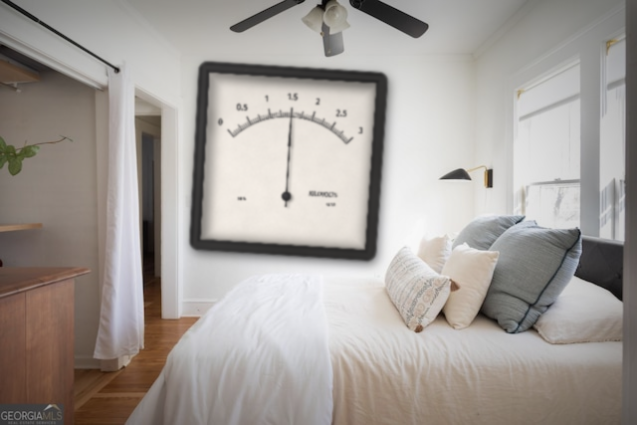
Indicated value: 1.5 kV
